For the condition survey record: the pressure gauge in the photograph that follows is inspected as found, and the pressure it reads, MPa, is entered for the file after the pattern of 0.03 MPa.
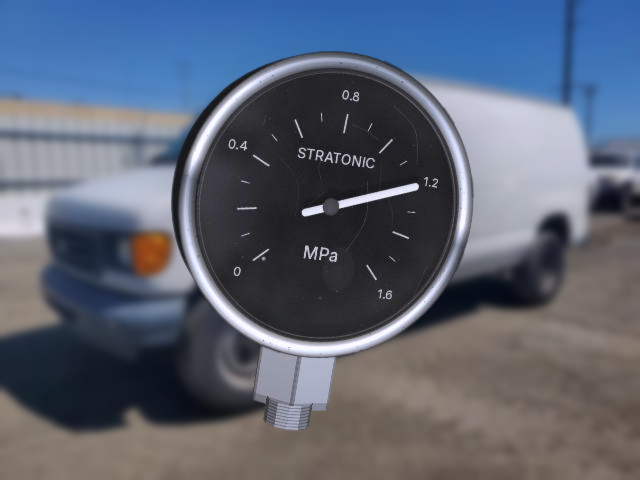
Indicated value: 1.2 MPa
